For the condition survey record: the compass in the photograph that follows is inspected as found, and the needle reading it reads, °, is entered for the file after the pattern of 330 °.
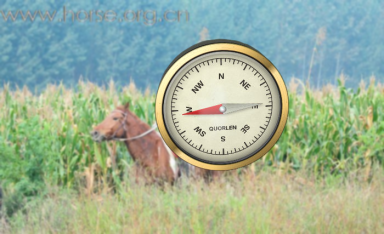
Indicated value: 265 °
